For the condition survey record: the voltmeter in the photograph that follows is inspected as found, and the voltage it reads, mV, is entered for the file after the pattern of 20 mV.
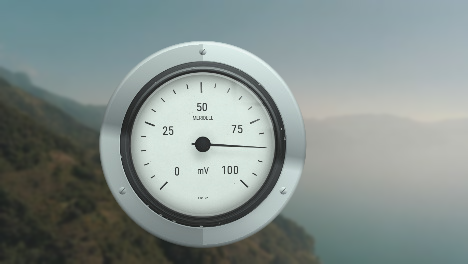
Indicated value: 85 mV
